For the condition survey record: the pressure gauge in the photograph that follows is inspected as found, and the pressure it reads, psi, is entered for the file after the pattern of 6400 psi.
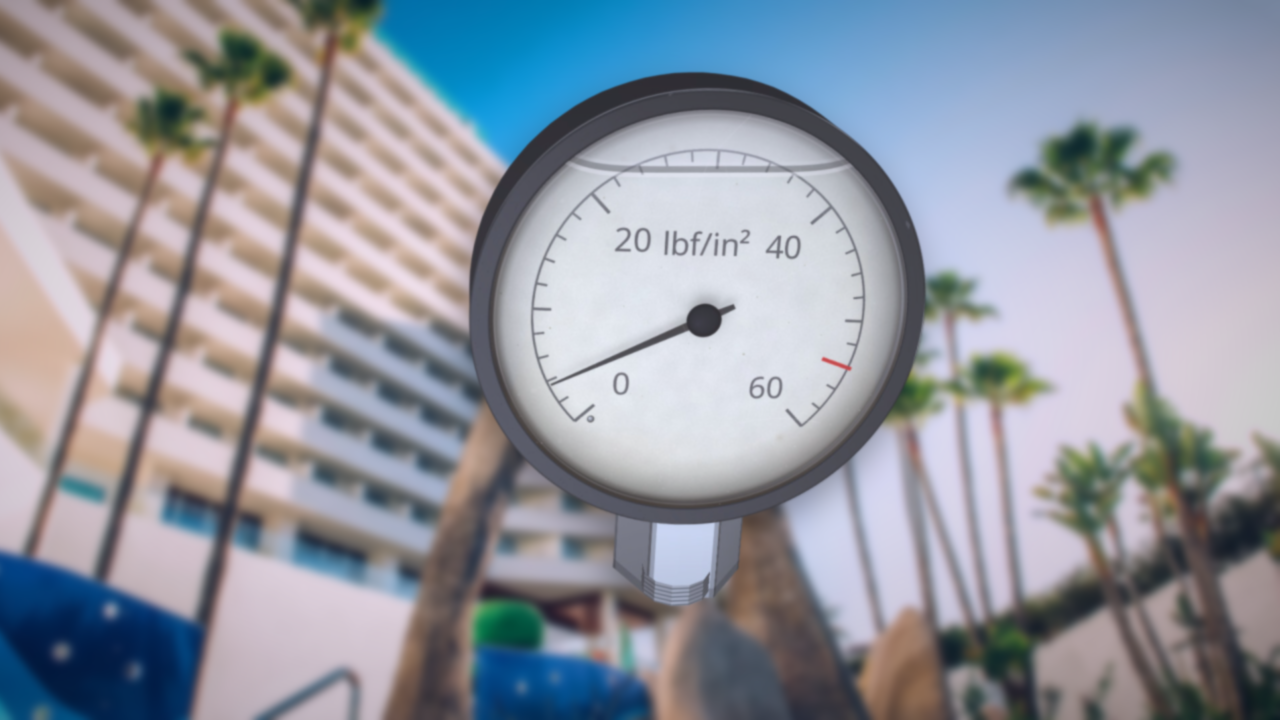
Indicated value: 4 psi
